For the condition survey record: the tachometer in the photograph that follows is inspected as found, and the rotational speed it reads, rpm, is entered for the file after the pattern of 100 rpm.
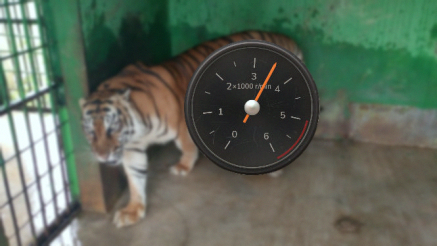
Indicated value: 3500 rpm
